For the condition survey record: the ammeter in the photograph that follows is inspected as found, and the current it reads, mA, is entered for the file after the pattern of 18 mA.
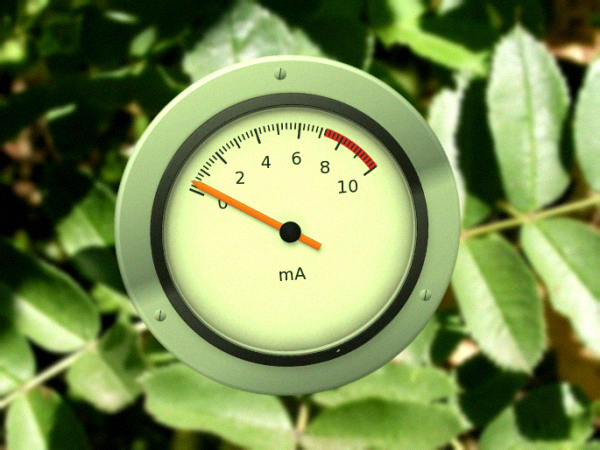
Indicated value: 0.4 mA
